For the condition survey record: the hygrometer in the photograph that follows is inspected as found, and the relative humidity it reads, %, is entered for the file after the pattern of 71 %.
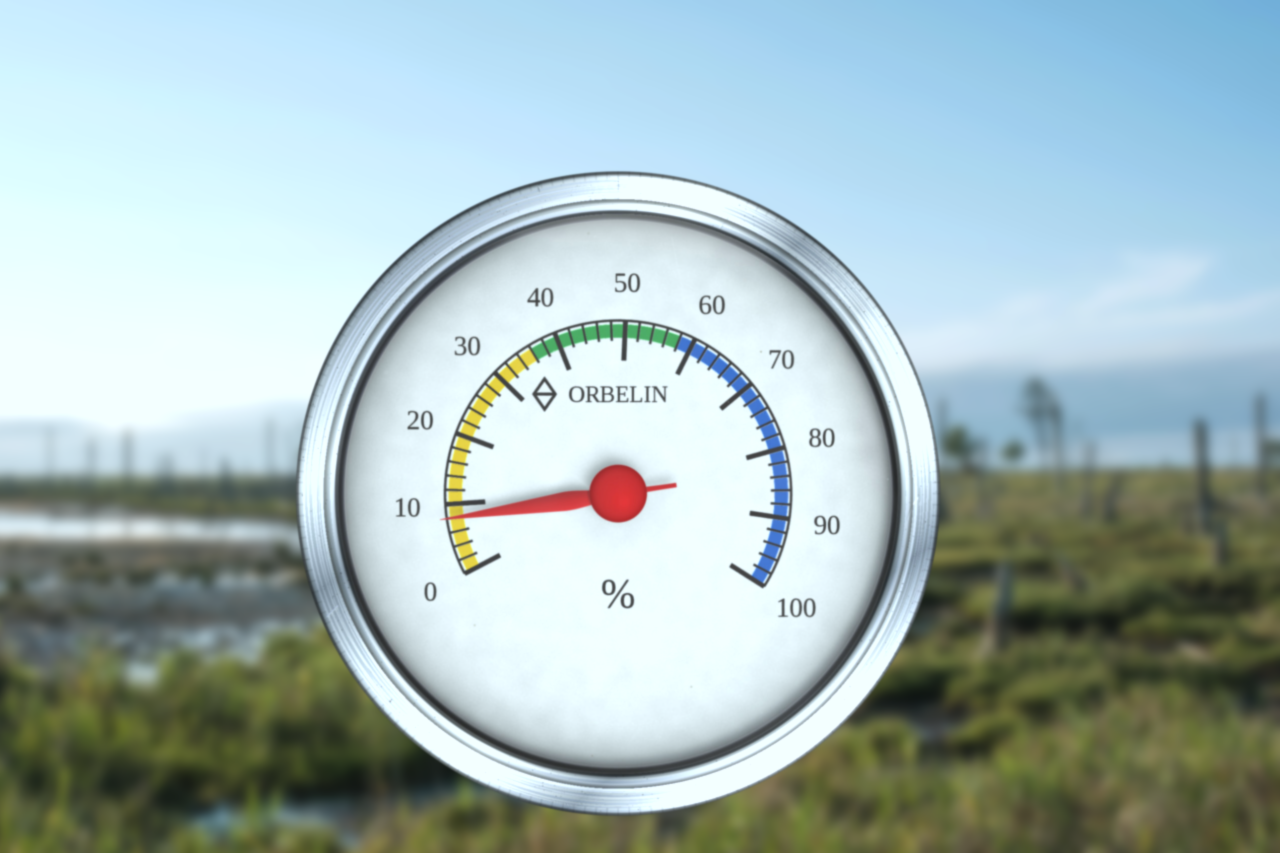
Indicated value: 8 %
